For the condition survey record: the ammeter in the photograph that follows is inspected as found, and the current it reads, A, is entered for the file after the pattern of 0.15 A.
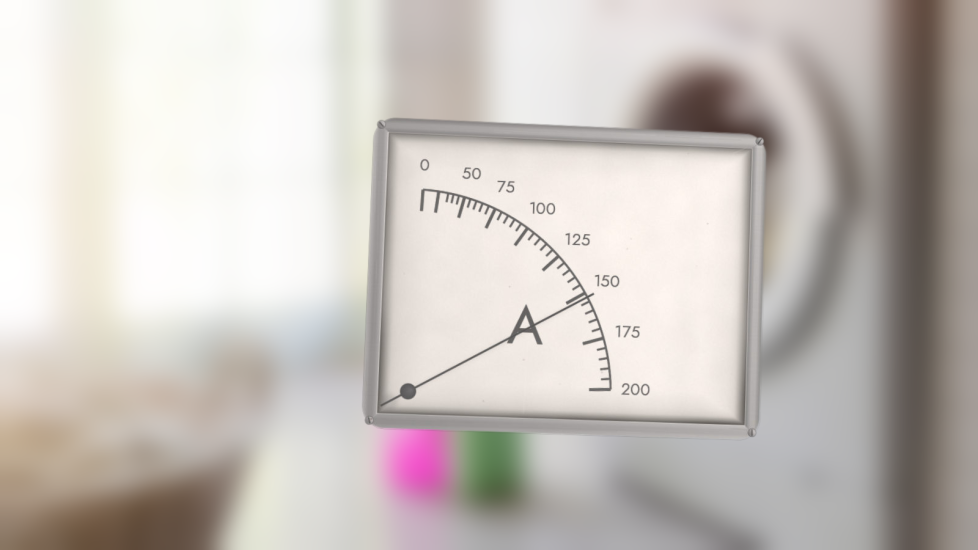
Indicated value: 152.5 A
